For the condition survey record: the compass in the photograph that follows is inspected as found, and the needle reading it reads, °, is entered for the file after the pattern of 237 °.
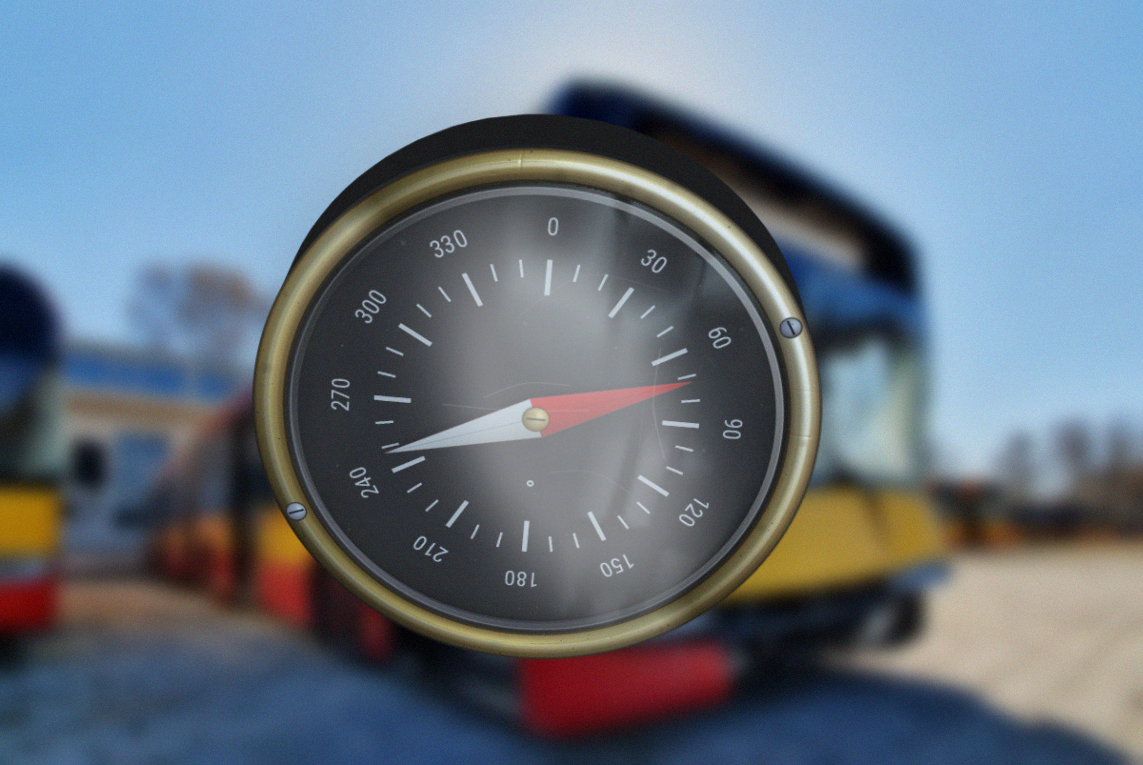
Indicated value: 70 °
